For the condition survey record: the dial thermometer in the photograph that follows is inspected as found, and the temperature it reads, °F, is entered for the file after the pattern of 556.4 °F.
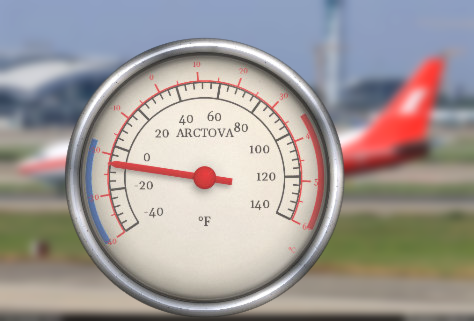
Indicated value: -8 °F
